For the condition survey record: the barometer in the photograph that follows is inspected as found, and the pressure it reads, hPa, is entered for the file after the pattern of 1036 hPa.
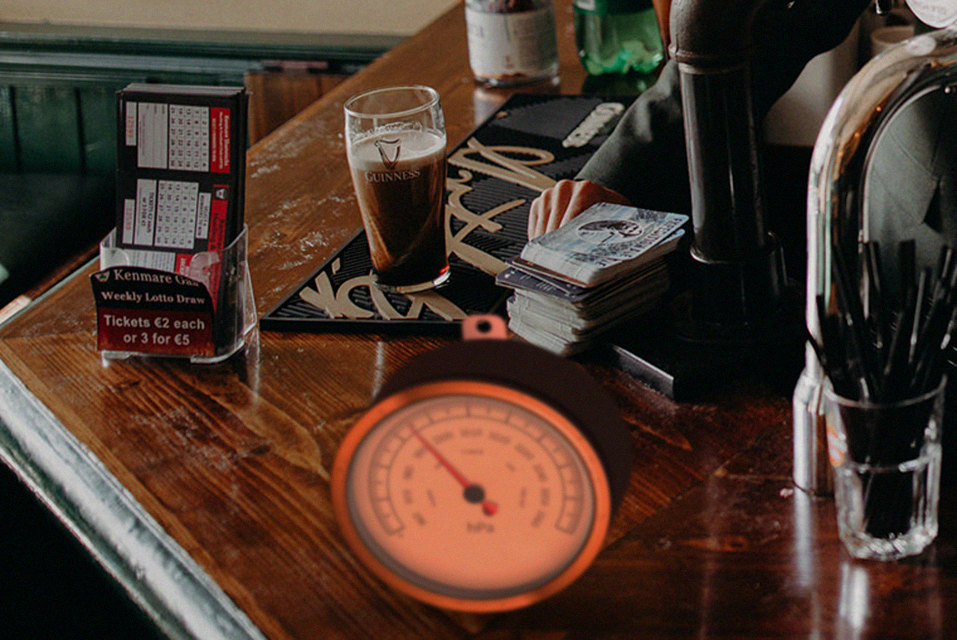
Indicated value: 995 hPa
